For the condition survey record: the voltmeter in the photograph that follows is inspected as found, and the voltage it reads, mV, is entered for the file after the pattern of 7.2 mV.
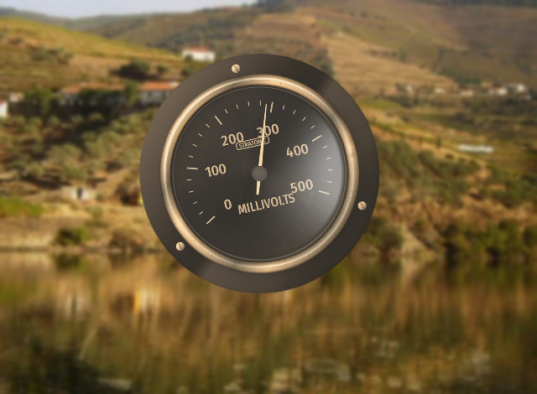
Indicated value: 290 mV
